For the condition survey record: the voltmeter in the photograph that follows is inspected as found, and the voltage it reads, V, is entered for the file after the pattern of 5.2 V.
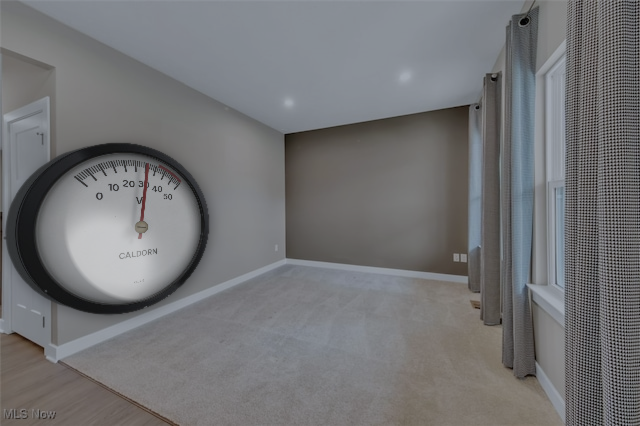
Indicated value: 30 V
